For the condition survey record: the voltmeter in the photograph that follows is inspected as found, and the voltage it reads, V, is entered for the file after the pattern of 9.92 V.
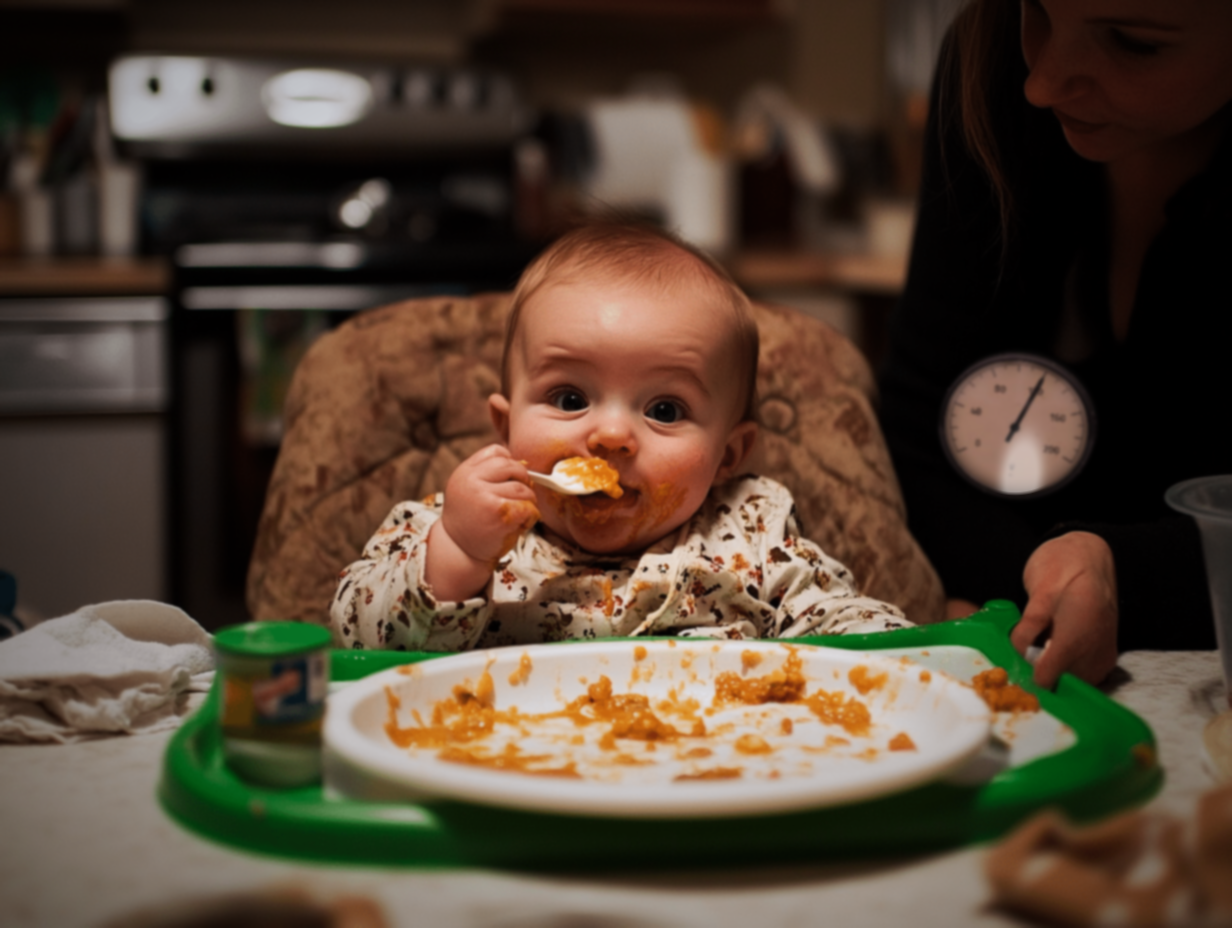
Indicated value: 120 V
